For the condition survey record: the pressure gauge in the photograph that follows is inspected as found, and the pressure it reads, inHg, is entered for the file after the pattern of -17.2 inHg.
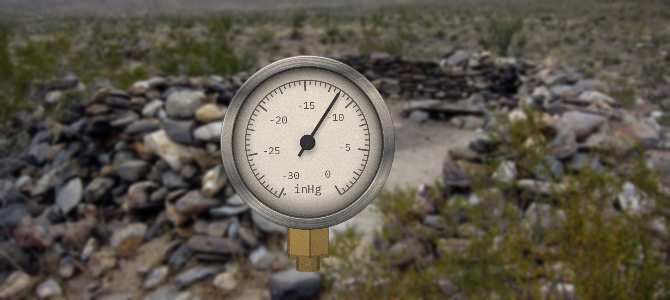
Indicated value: -11.5 inHg
